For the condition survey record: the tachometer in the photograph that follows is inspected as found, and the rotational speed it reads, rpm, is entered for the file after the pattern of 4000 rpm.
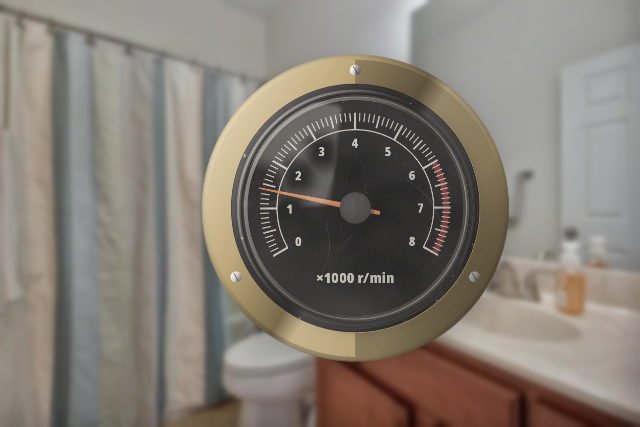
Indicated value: 1400 rpm
